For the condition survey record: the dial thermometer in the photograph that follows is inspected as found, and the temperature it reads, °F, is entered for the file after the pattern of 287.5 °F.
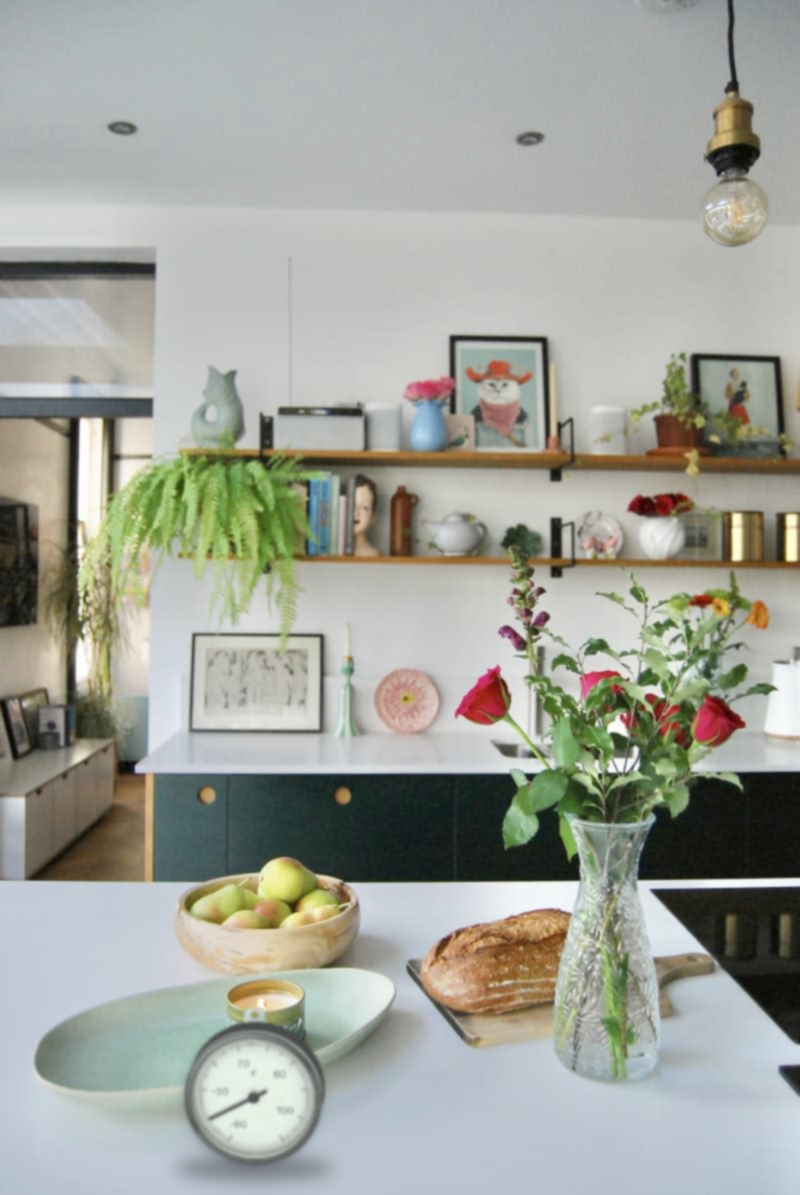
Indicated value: -40 °F
